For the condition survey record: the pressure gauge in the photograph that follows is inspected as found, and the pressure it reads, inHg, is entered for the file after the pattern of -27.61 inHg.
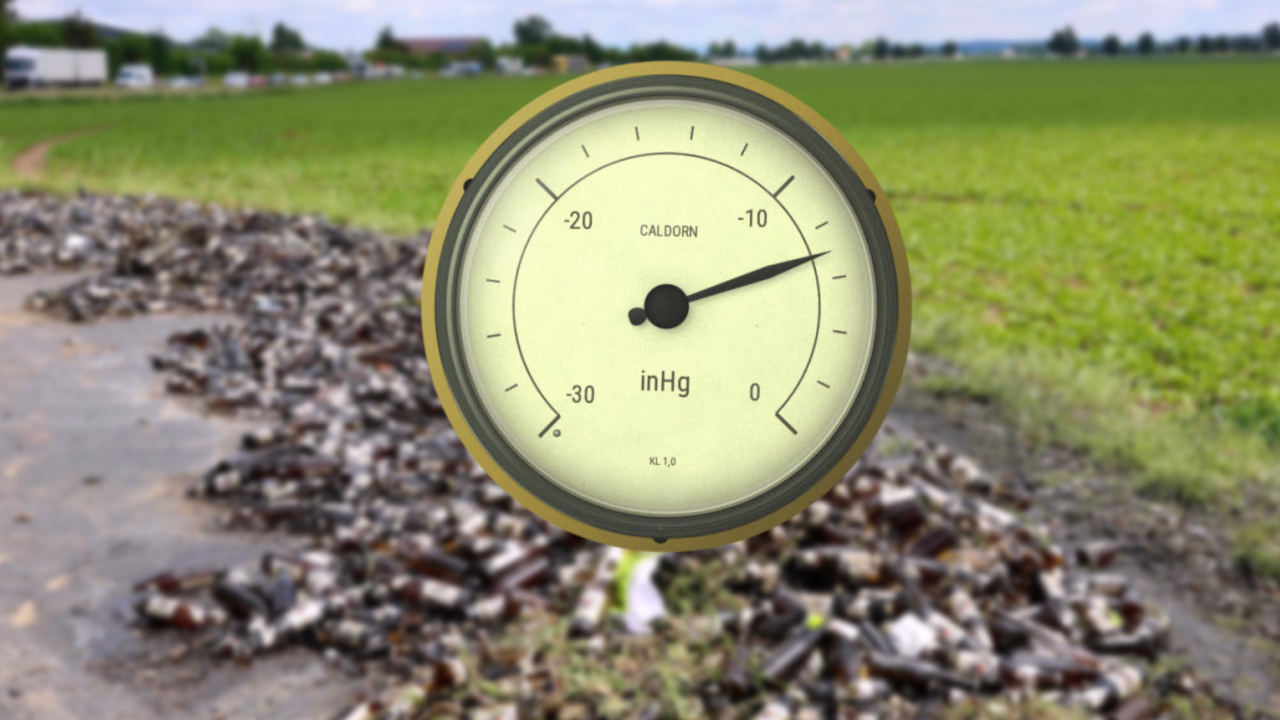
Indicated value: -7 inHg
